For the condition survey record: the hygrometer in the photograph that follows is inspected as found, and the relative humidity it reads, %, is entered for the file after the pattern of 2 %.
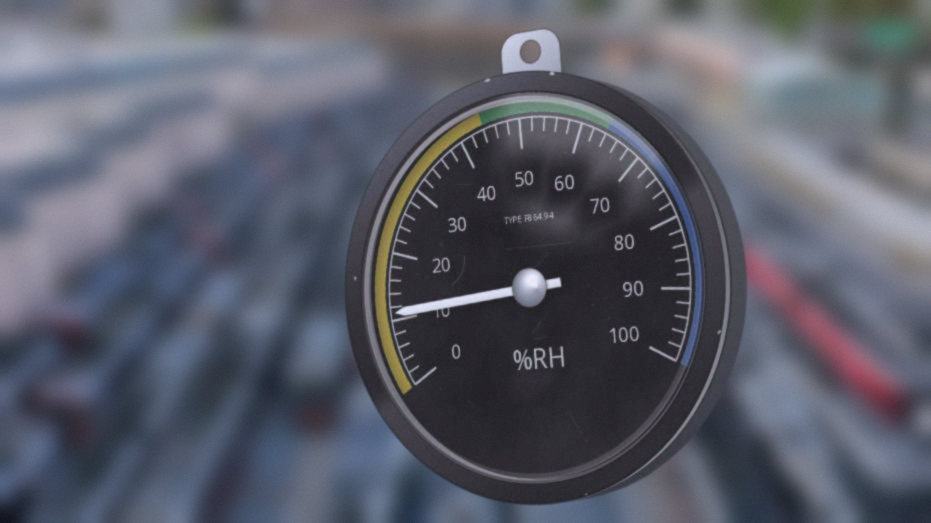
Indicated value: 11 %
